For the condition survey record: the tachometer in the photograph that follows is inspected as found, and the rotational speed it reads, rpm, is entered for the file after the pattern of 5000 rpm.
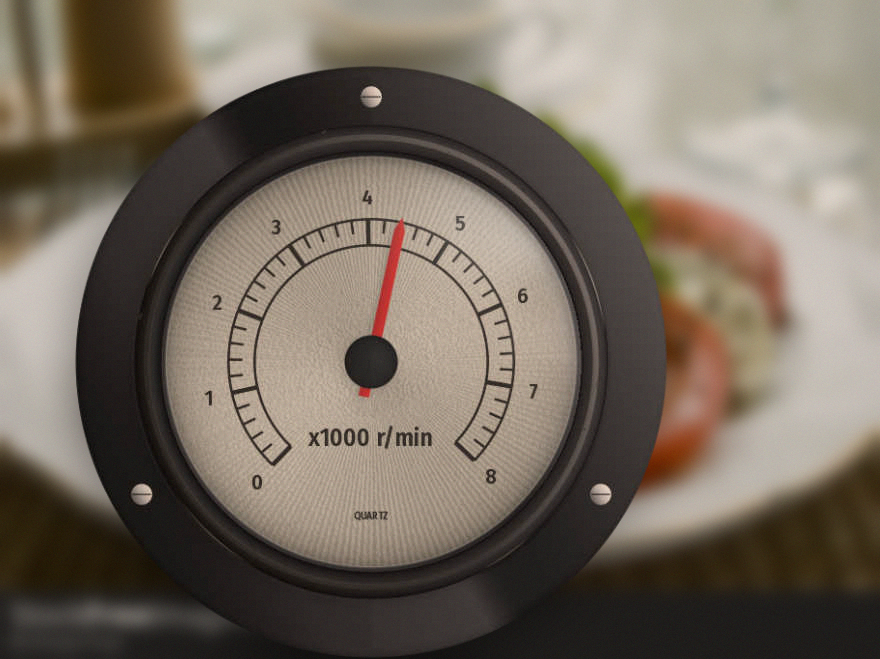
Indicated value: 4400 rpm
